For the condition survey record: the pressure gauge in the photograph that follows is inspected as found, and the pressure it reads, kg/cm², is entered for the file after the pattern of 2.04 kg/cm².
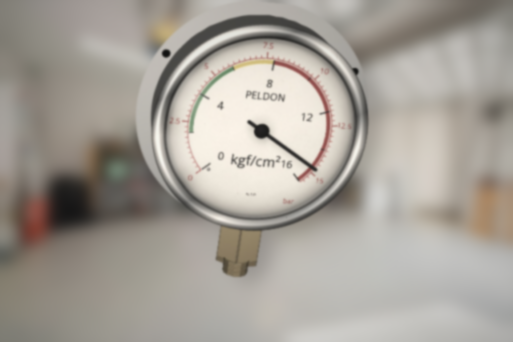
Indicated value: 15 kg/cm²
